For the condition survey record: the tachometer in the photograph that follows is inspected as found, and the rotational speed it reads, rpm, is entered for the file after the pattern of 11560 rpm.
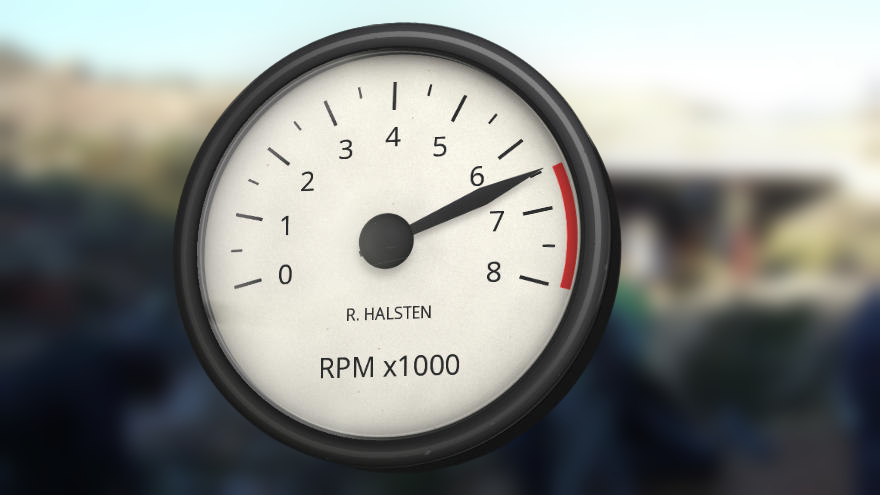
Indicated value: 6500 rpm
